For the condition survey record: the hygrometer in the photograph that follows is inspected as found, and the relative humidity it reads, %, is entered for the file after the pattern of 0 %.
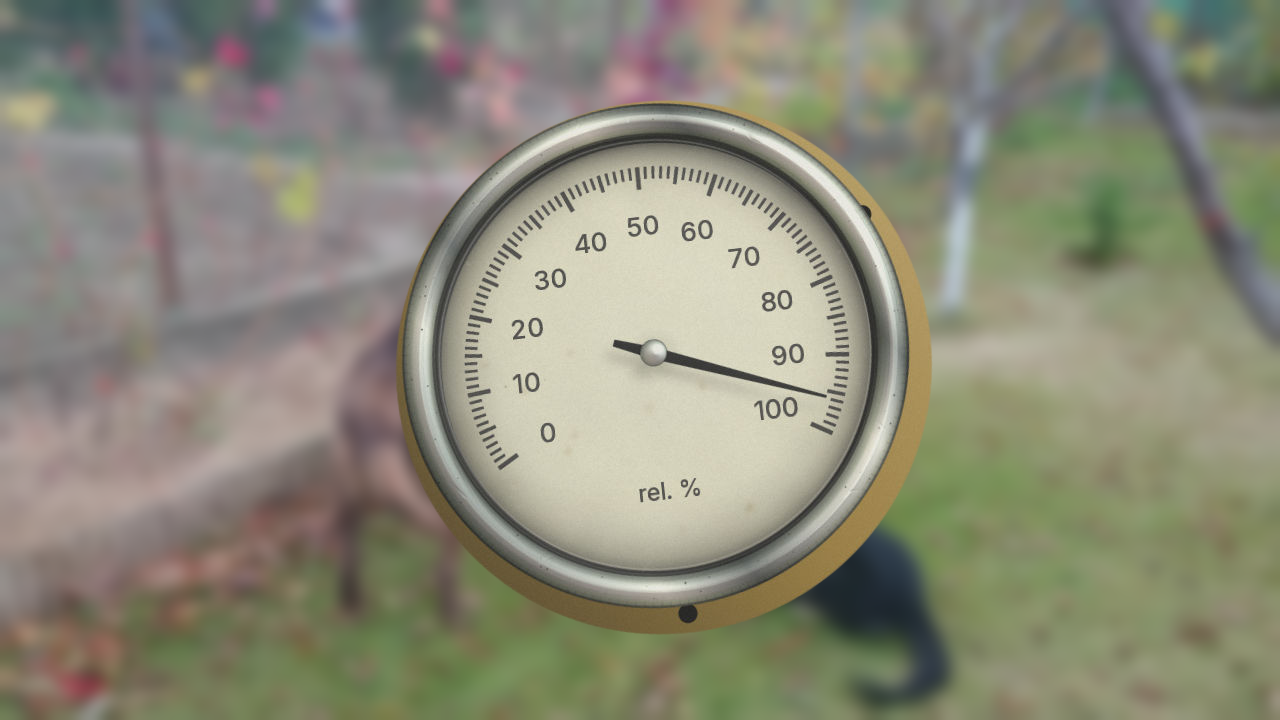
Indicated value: 96 %
